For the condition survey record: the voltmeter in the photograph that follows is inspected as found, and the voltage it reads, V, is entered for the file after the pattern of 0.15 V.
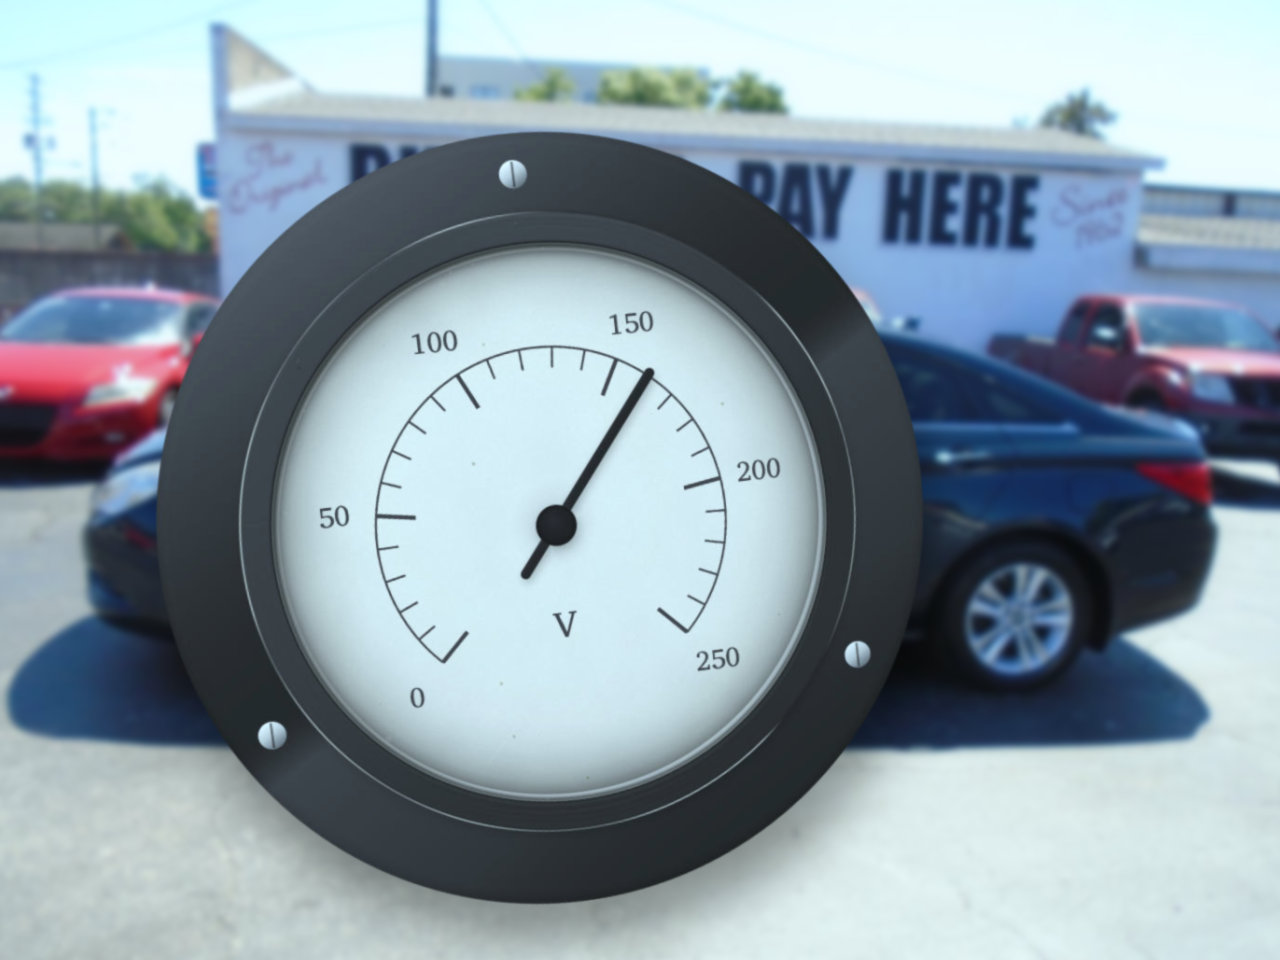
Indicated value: 160 V
